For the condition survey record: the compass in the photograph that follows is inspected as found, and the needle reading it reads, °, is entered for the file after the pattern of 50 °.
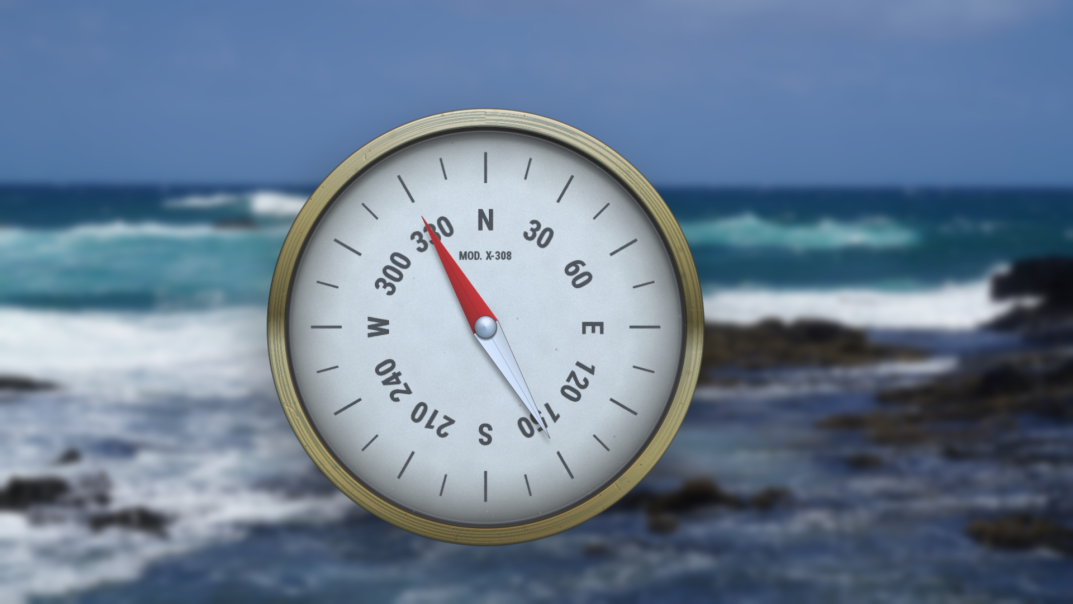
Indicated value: 330 °
